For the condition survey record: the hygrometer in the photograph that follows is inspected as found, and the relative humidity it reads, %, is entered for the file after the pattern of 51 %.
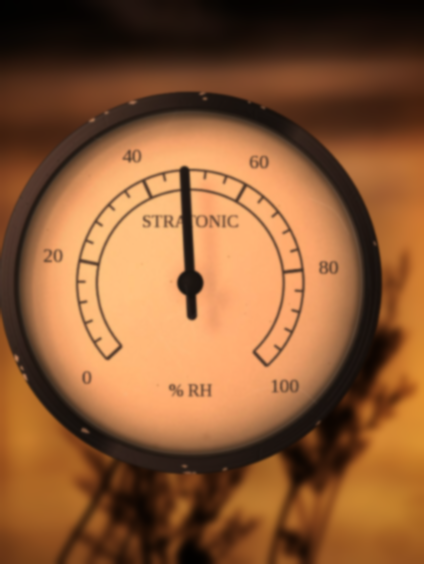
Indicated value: 48 %
